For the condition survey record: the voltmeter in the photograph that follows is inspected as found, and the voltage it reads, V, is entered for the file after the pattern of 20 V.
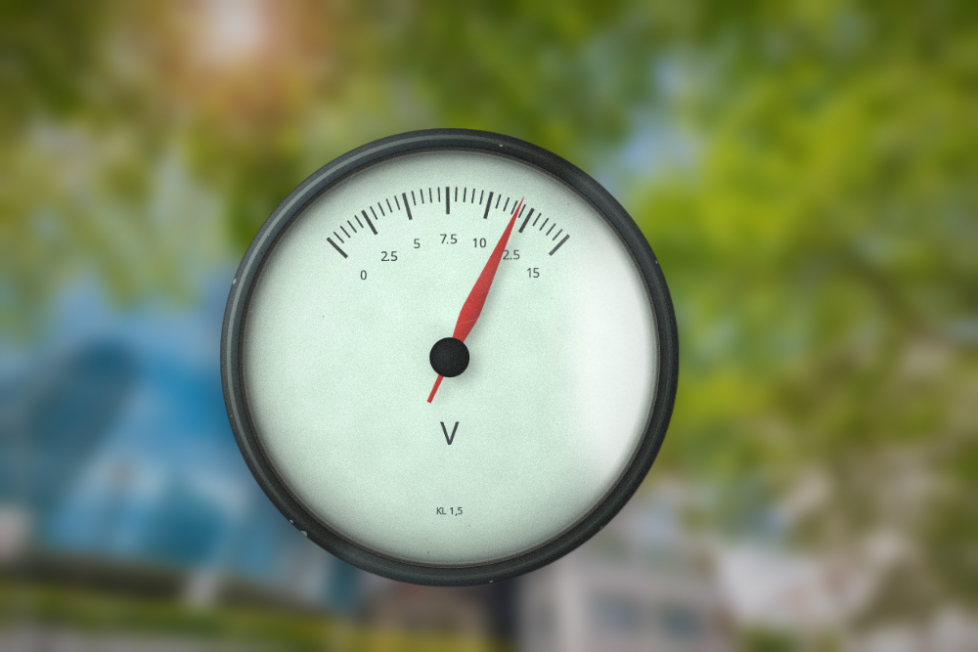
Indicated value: 11.75 V
